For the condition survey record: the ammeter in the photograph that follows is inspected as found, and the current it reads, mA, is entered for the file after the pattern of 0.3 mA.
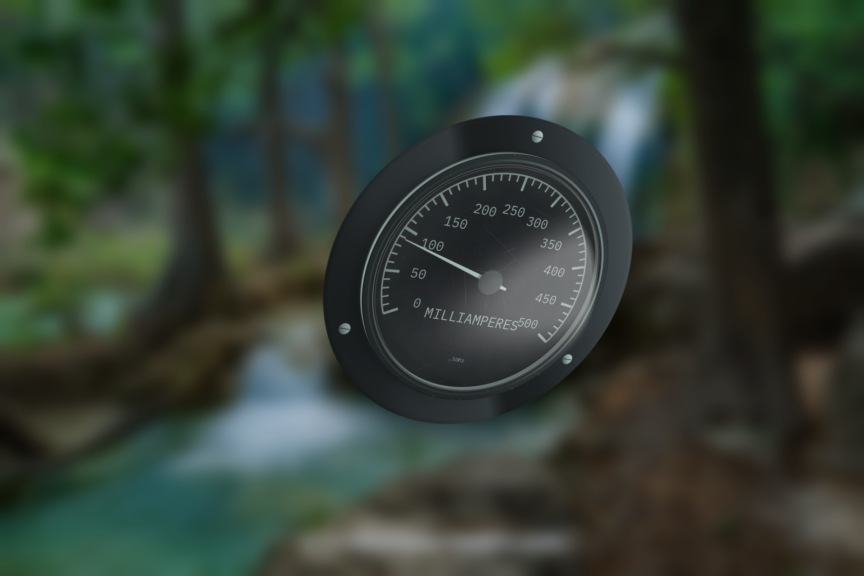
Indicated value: 90 mA
